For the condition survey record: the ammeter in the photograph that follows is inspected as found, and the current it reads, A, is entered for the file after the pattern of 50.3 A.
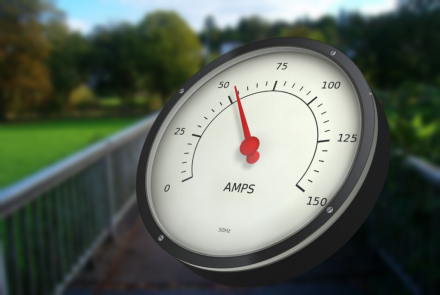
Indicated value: 55 A
